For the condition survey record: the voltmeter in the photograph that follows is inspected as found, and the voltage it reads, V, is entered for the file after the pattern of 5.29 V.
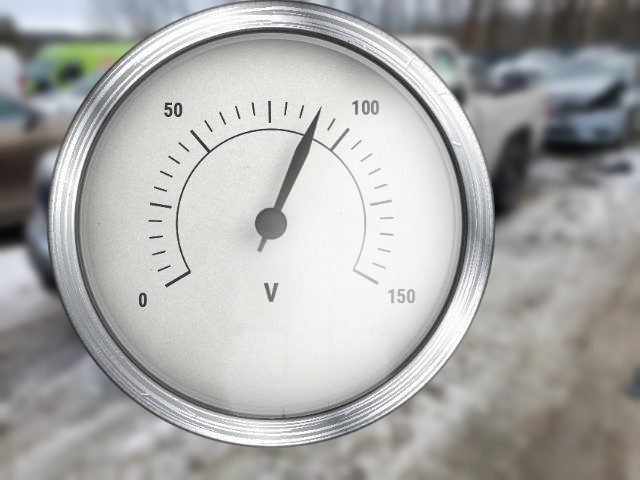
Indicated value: 90 V
